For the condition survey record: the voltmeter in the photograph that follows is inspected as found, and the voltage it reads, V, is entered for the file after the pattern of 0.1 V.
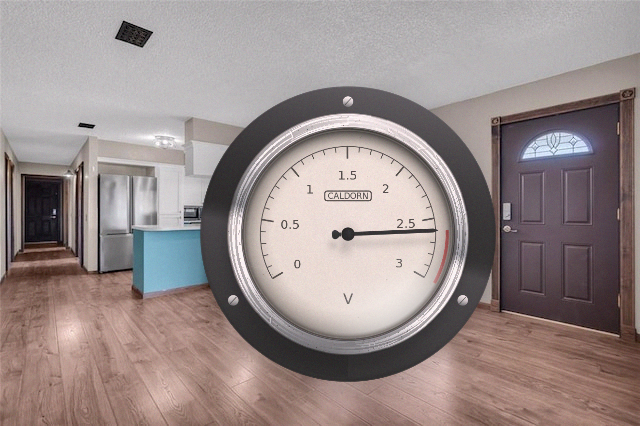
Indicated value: 2.6 V
